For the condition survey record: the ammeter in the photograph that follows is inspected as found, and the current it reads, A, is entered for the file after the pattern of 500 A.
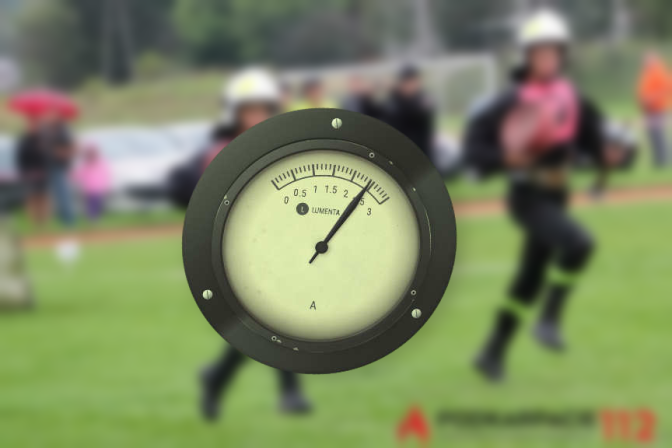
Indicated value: 2.4 A
